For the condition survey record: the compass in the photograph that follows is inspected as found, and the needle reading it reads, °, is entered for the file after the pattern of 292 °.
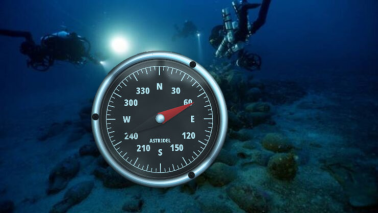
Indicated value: 65 °
